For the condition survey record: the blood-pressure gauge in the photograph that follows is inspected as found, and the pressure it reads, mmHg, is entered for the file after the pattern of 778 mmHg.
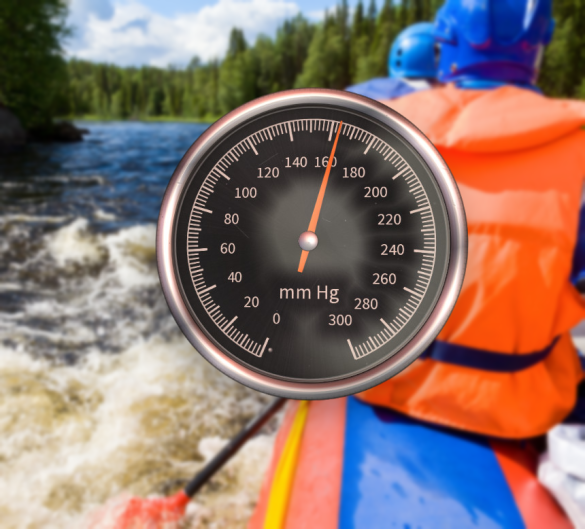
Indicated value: 164 mmHg
